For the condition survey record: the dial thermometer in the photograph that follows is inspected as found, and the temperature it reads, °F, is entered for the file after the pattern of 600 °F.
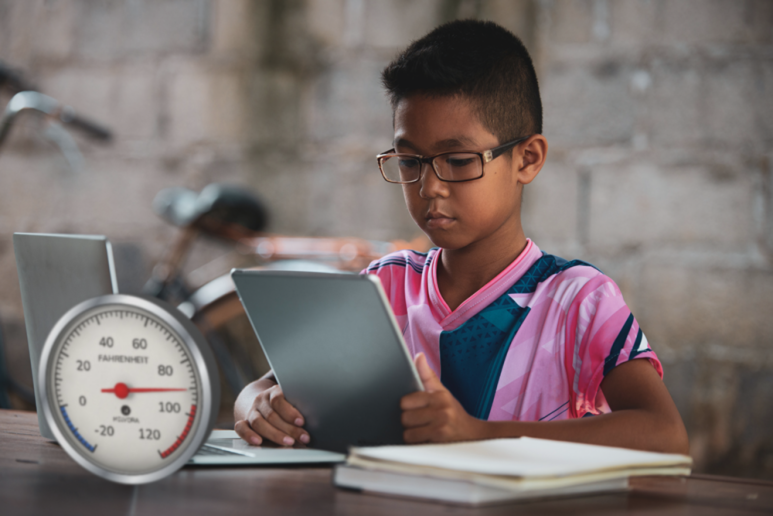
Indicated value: 90 °F
